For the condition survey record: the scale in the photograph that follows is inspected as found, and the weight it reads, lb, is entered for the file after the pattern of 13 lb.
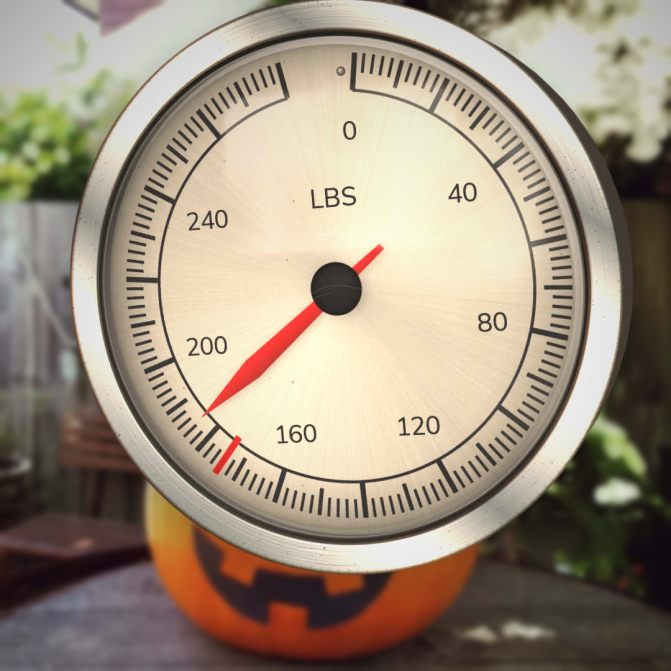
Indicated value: 184 lb
